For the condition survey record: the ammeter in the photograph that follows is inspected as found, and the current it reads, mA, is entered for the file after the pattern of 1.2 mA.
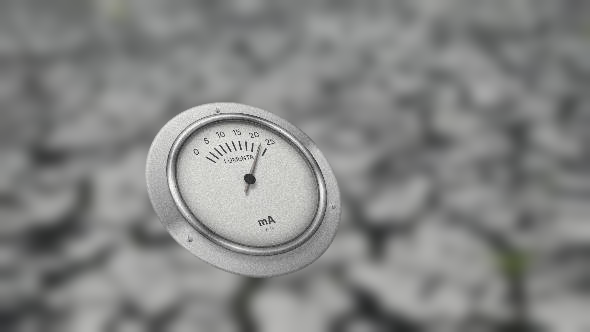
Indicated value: 22.5 mA
